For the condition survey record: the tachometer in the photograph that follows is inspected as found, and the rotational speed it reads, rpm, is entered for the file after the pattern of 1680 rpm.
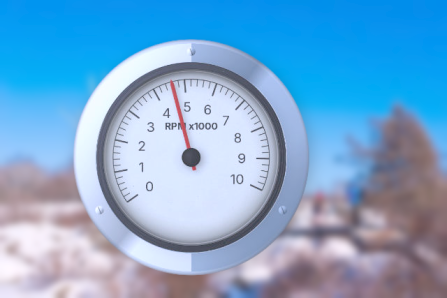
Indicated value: 4600 rpm
